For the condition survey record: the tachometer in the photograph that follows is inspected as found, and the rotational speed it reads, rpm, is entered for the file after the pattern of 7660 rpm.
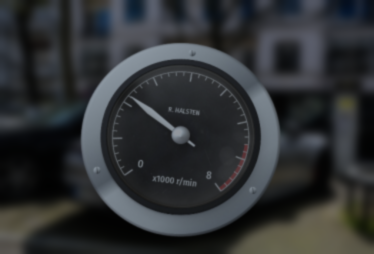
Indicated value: 2200 rpm
